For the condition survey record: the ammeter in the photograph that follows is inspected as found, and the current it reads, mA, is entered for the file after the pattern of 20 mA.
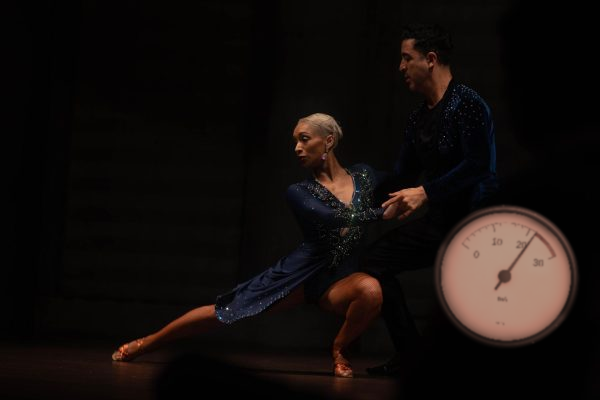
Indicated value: 22 mA
